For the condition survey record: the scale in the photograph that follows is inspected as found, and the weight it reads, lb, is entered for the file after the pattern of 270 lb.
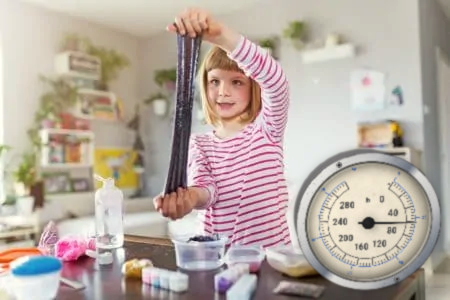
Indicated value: 60 lb
